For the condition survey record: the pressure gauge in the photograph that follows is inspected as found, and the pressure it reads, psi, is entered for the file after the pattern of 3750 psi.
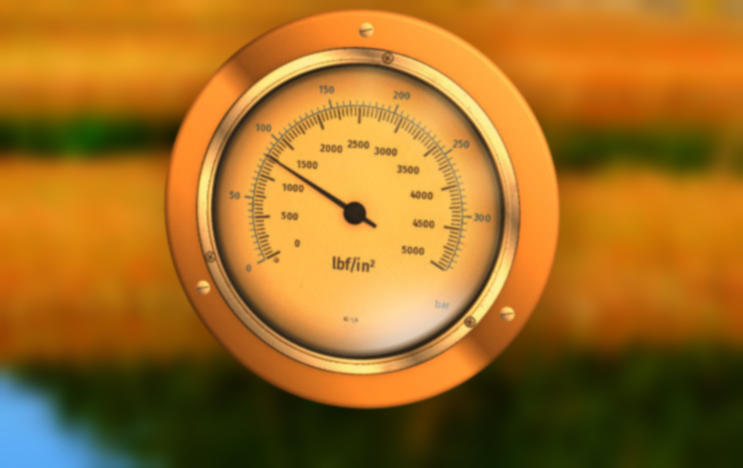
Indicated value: 1250 psi
